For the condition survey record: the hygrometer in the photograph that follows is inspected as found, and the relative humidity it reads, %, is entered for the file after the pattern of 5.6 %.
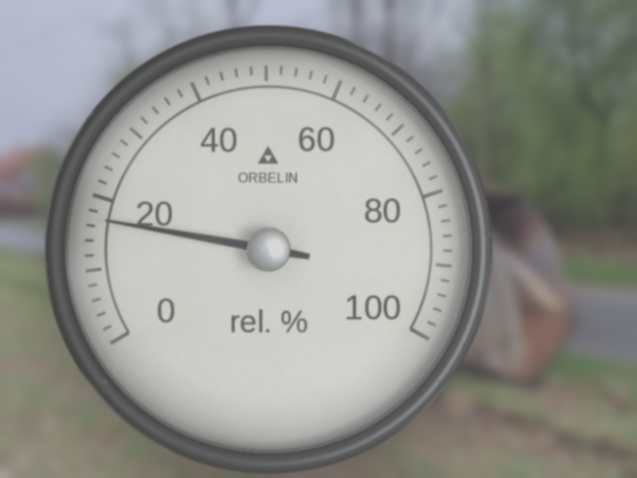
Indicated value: 17 %
